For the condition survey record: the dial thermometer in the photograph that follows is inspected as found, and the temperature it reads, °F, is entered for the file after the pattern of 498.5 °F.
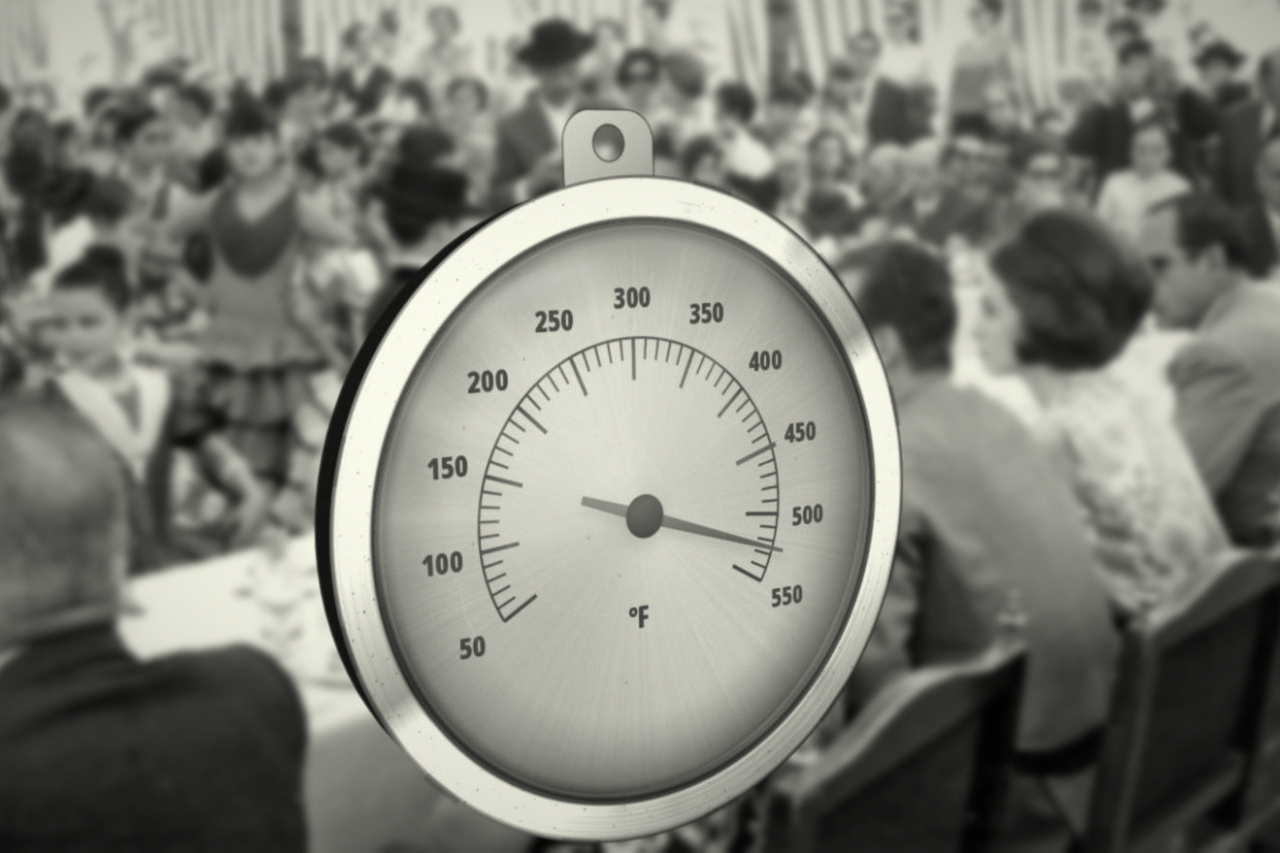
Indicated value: 525 °F
